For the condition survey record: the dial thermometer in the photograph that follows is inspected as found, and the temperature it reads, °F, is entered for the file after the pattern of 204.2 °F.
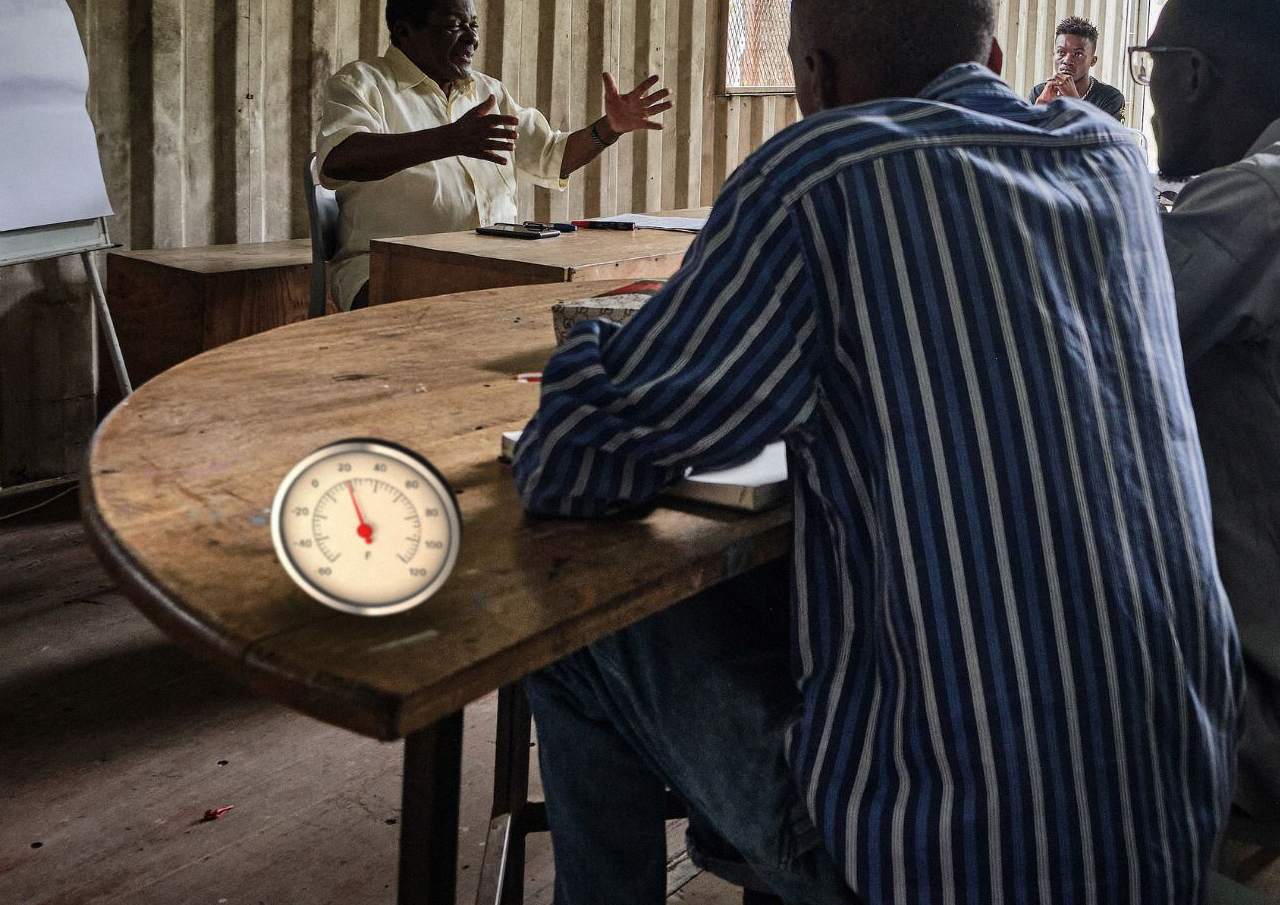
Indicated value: 20 °F
